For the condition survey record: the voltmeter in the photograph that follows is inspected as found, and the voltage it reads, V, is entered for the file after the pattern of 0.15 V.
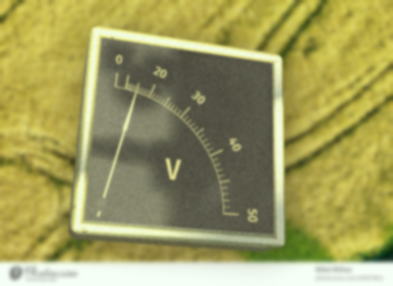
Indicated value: 15 V
